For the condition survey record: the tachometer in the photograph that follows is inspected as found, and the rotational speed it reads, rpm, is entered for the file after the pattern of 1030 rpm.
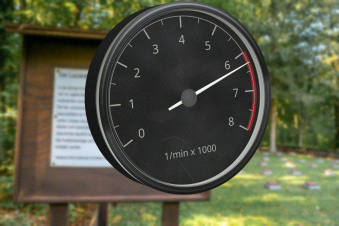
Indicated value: 6250 rpm
